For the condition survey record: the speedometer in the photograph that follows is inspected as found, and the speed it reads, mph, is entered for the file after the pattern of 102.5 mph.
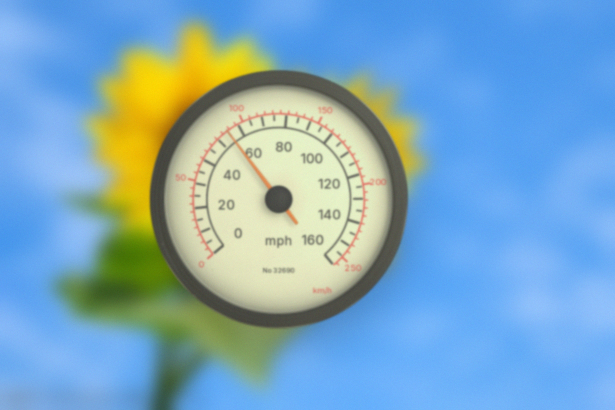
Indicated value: 55 mph
